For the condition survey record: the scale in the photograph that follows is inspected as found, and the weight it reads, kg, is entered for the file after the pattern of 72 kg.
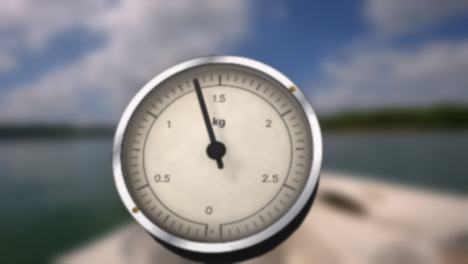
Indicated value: 1.35 kg
